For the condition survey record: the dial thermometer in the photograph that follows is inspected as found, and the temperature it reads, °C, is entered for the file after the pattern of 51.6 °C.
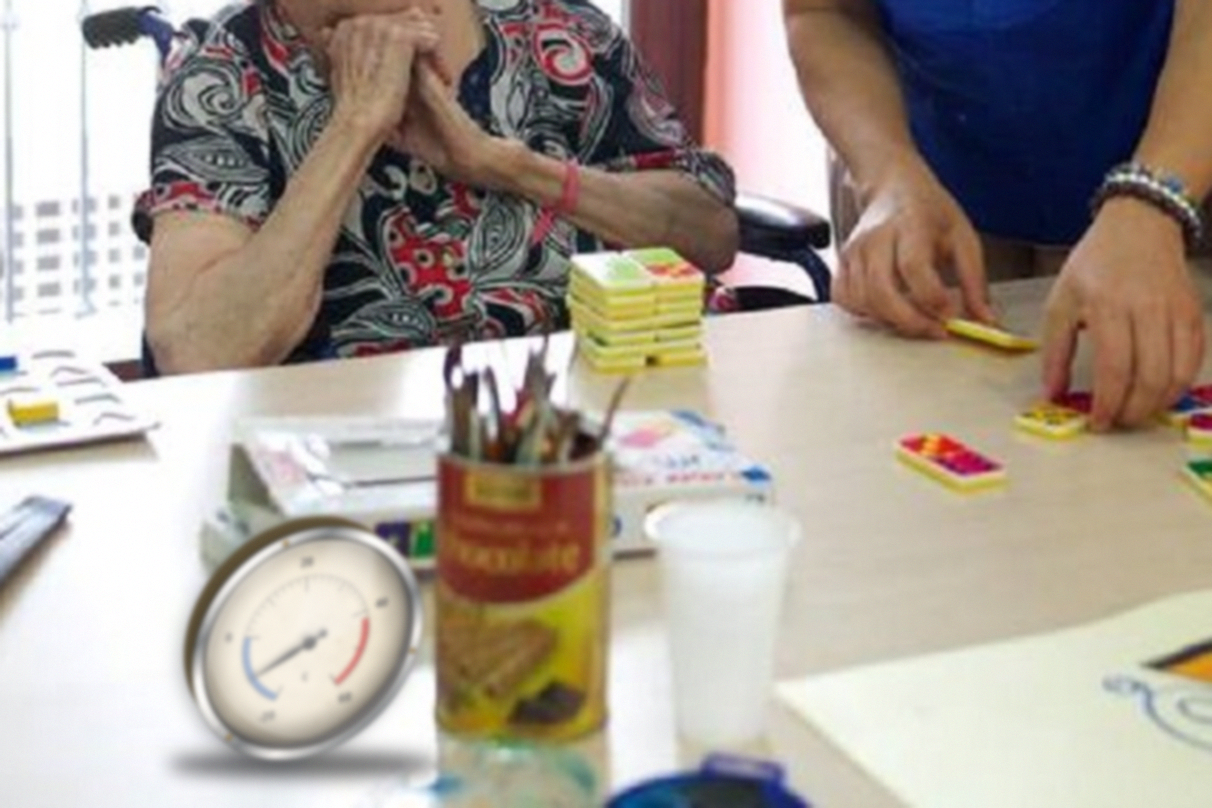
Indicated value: -10 °C
